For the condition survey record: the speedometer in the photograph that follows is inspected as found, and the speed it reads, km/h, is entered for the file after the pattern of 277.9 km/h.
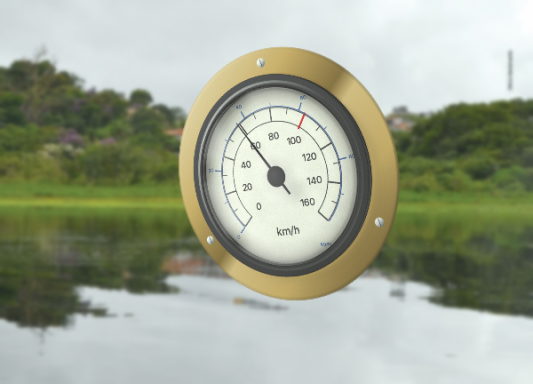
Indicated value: 60 km/h
